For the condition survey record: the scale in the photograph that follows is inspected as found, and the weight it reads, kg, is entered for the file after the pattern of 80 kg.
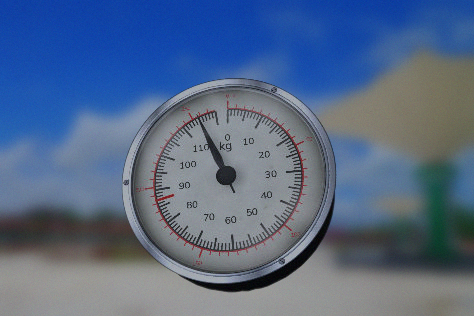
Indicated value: 115 kg
